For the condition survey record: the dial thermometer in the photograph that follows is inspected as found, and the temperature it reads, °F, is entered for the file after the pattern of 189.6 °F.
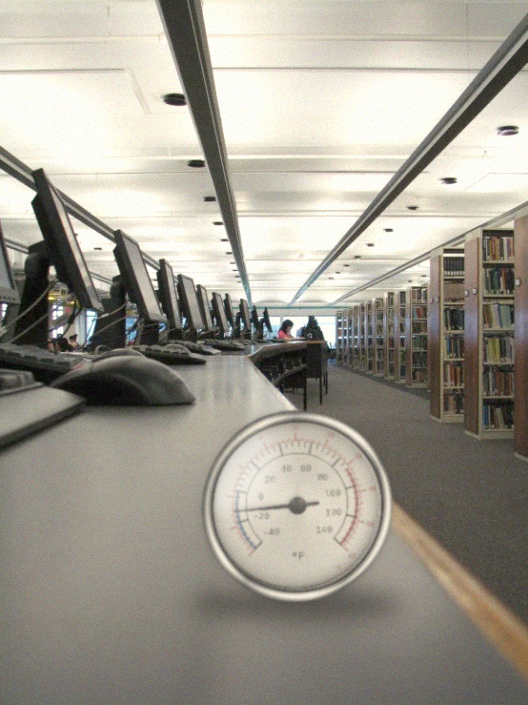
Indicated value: -12 °F
